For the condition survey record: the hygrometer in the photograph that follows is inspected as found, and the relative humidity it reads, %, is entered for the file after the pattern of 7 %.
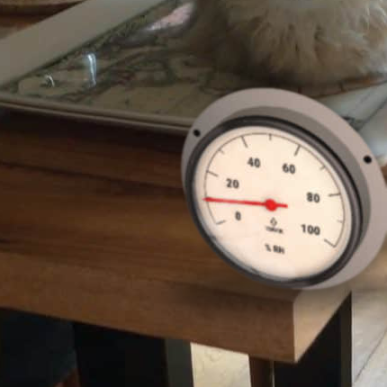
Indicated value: 10 %
